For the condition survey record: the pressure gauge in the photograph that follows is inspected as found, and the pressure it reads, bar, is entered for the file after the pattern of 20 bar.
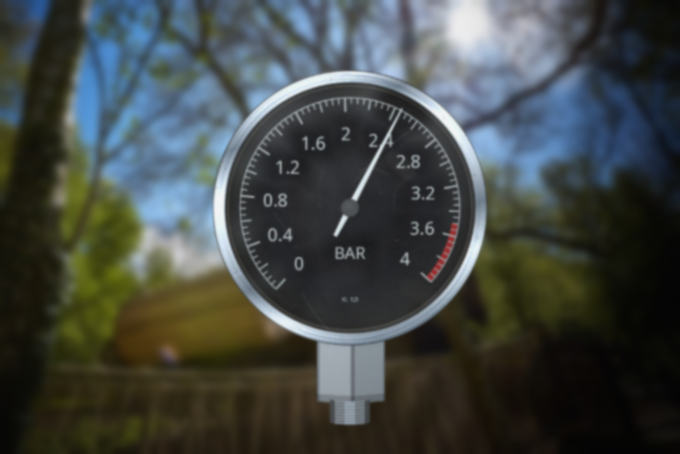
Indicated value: 2.45 bar
